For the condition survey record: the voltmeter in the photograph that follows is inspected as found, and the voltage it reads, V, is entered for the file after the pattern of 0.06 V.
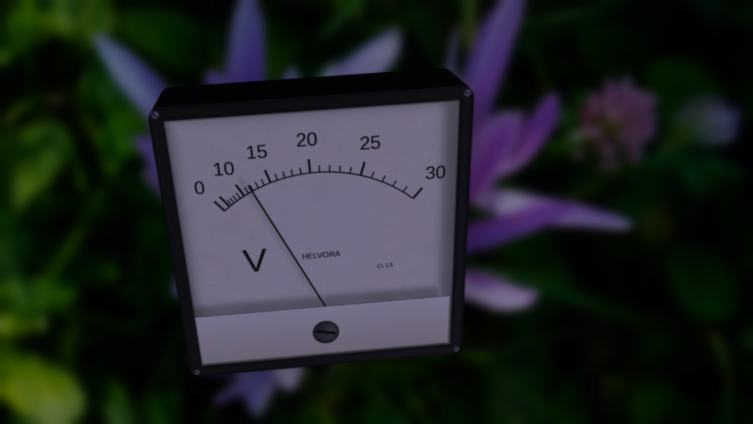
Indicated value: 12 V
